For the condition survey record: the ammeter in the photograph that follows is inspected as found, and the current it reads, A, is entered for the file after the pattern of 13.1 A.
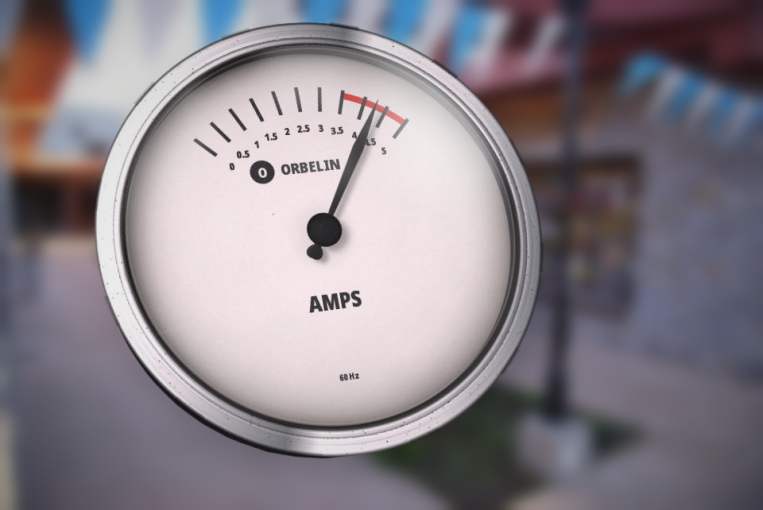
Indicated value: 4.25 A
